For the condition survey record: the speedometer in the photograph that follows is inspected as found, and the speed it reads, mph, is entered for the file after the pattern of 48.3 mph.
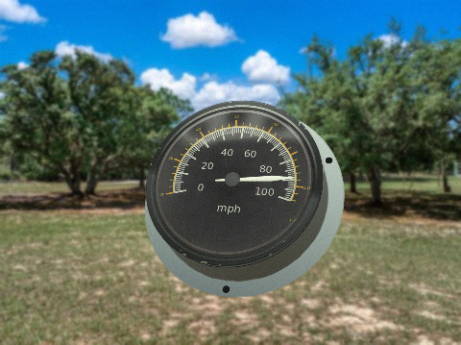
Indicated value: 90 mph
